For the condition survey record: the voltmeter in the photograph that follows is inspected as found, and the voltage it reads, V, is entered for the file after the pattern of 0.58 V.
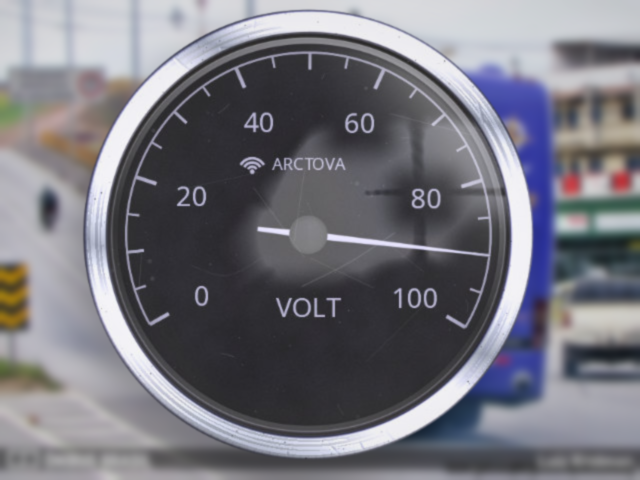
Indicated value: 90 V
